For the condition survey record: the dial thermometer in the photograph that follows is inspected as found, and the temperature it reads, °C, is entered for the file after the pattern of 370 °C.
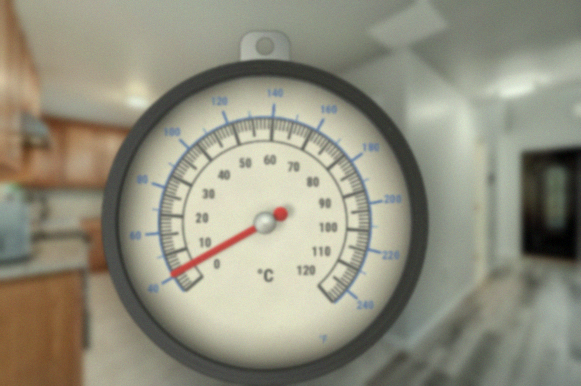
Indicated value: 5 °C
